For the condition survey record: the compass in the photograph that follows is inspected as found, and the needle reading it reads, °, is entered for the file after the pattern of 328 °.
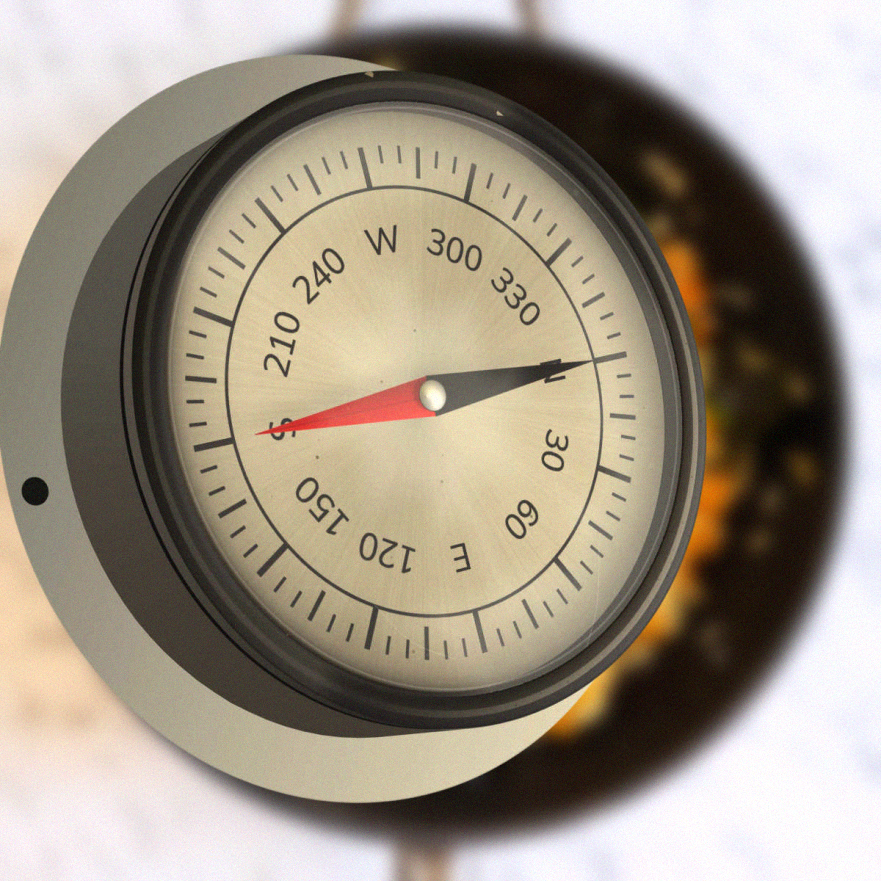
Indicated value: 180 °
